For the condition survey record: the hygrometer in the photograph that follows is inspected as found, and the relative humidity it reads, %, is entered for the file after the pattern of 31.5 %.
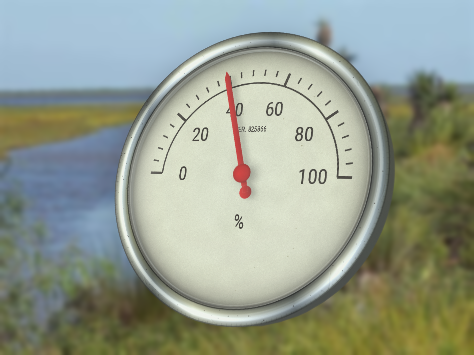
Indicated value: 40 %
